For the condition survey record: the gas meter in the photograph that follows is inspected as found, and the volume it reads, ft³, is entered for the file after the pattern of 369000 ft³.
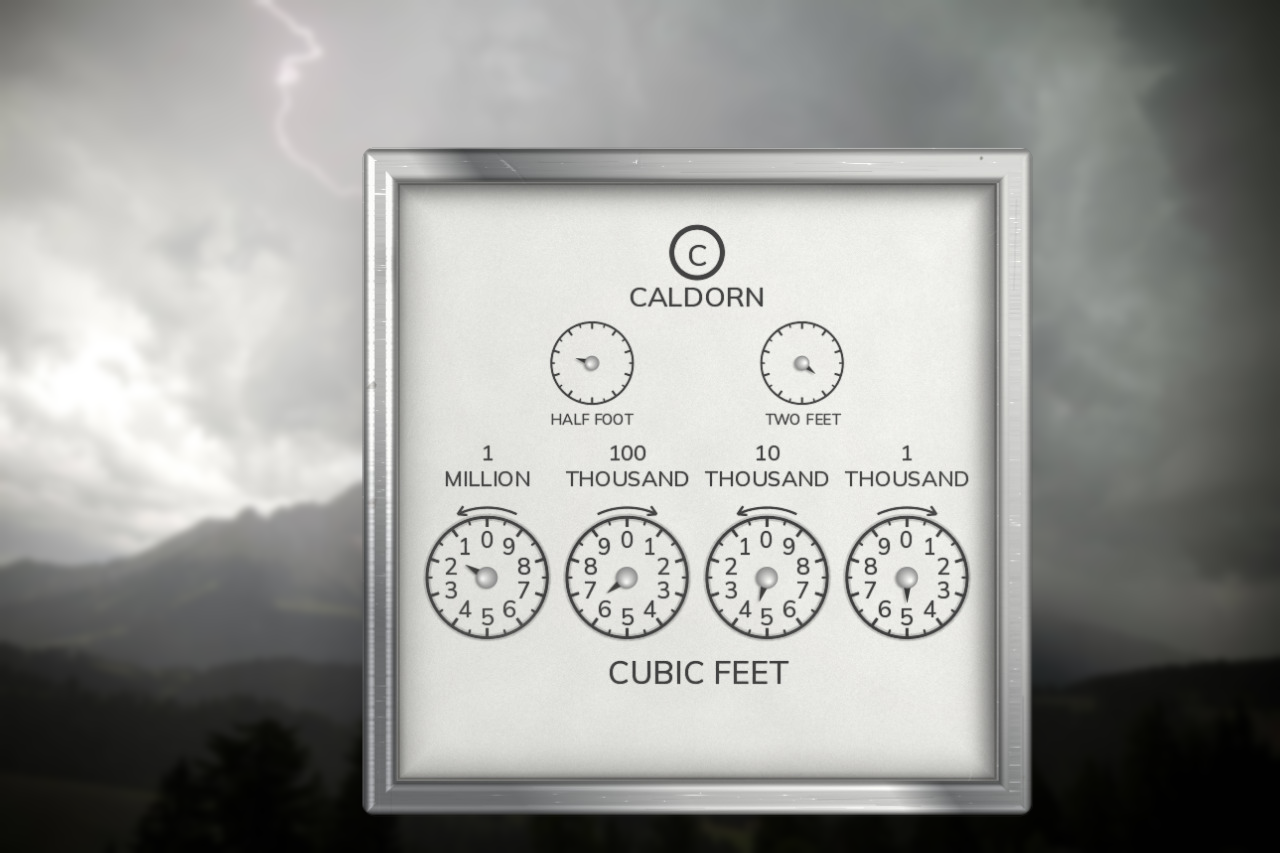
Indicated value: 164500 ft³
